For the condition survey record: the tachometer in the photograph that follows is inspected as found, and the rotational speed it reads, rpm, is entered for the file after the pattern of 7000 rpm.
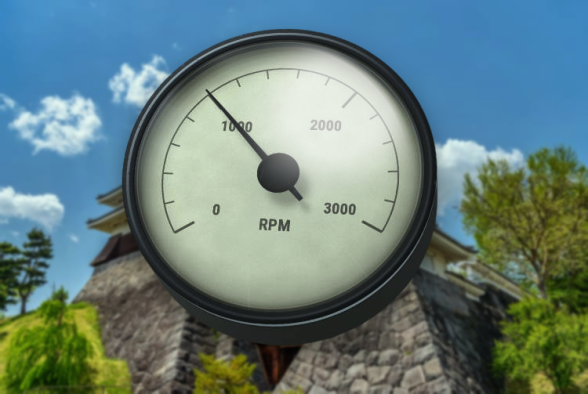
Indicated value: 1000 rpm
